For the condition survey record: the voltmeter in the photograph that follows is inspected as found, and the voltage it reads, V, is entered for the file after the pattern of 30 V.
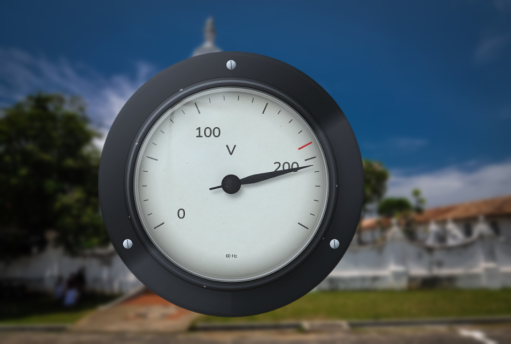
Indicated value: 205 V
